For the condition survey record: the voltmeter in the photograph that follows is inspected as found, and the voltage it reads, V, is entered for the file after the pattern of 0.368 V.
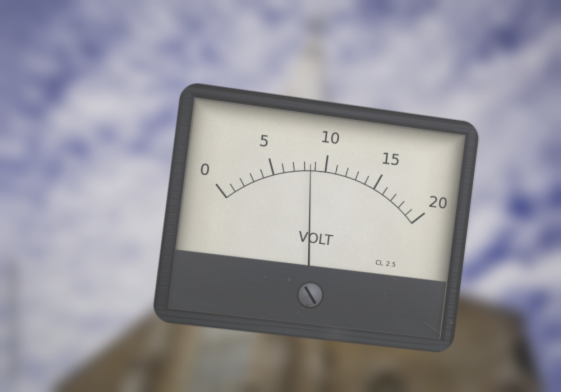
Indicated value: 8.5 V
